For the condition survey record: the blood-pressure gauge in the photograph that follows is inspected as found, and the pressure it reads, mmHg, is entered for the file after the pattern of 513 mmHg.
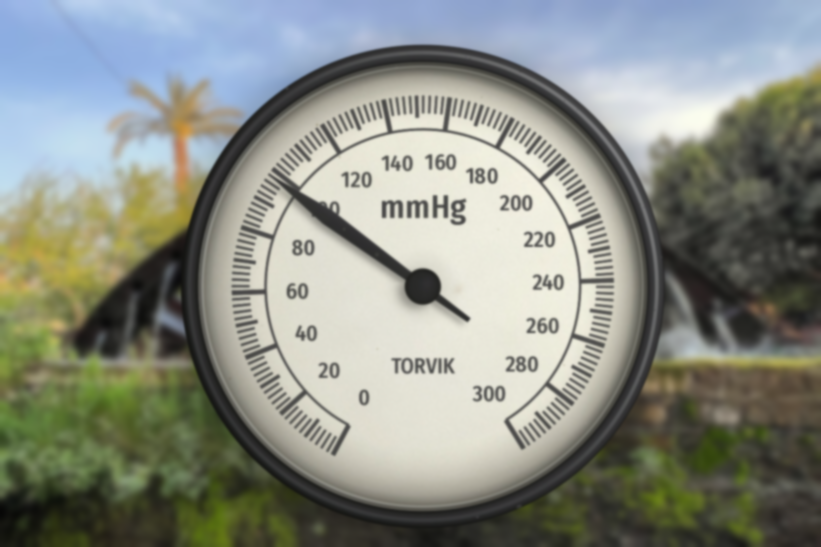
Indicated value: 98 mmHg
